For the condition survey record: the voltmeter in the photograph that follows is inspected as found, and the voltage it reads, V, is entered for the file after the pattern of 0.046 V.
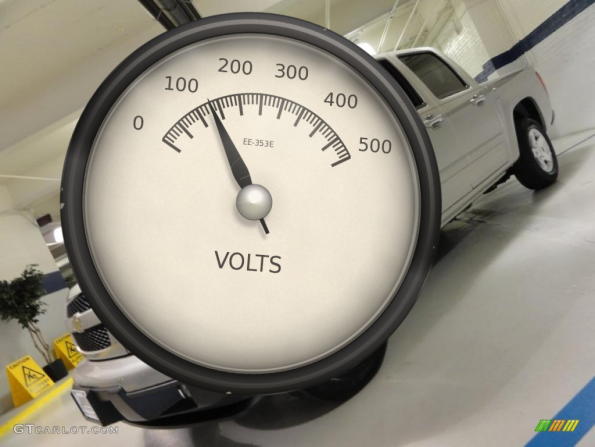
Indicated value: 130 V
